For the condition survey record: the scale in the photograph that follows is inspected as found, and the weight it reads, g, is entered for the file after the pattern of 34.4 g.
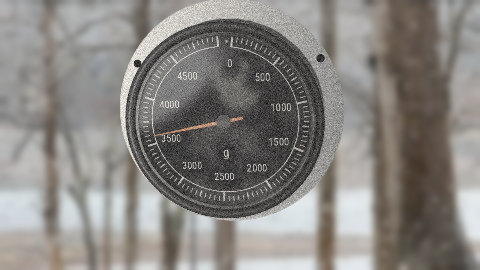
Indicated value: 3600 g
